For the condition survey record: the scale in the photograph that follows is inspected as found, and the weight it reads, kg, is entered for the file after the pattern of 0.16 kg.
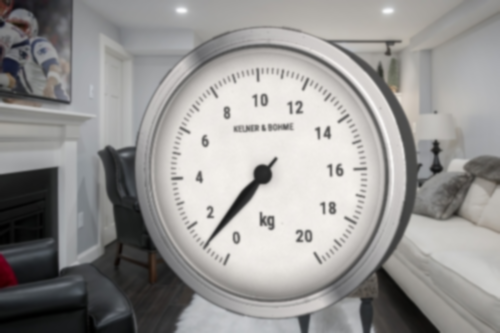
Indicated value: 1 kg
